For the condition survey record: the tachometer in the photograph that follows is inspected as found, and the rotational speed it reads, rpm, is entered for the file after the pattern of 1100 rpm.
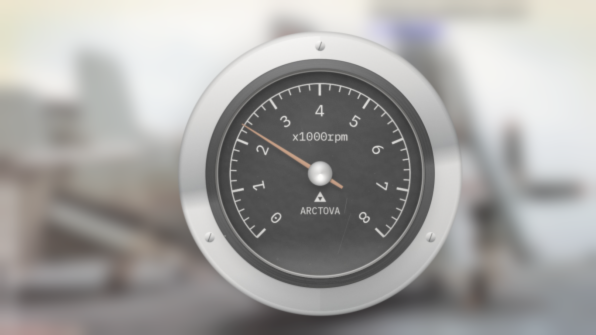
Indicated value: 2300 rpm
